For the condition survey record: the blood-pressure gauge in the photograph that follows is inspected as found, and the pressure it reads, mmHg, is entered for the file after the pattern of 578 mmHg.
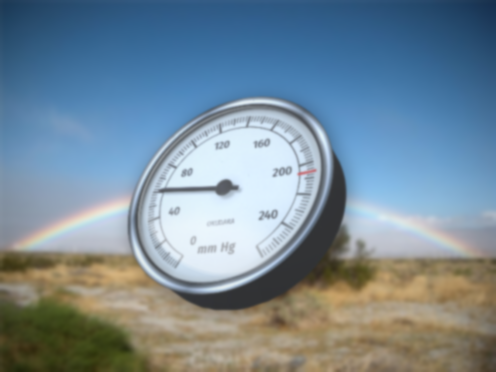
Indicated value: 60 mmHg
